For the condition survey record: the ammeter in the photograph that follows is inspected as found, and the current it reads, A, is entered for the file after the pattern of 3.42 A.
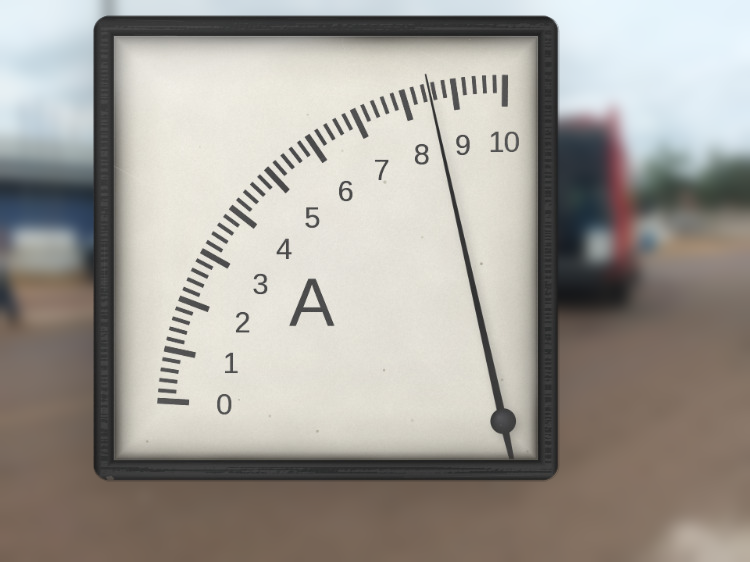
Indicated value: 8.5 A
